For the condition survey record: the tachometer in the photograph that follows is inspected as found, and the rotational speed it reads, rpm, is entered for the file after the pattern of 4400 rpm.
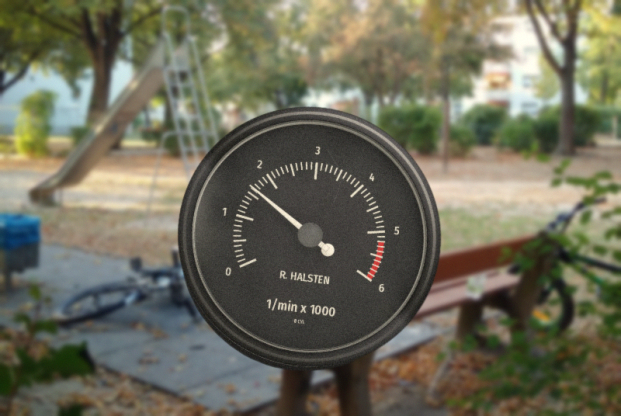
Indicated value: 1600 rpm
